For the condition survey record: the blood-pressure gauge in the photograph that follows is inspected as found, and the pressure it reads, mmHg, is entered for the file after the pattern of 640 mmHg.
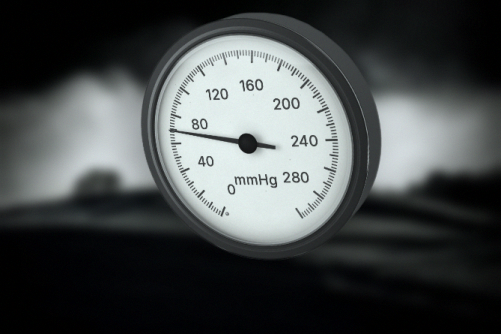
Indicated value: 70 mmHg
